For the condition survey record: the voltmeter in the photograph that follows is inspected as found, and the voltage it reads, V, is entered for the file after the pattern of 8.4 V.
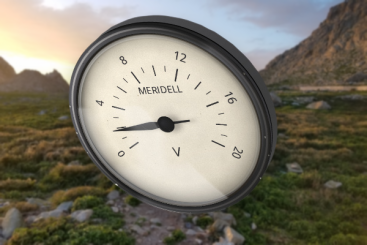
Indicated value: 2 V
